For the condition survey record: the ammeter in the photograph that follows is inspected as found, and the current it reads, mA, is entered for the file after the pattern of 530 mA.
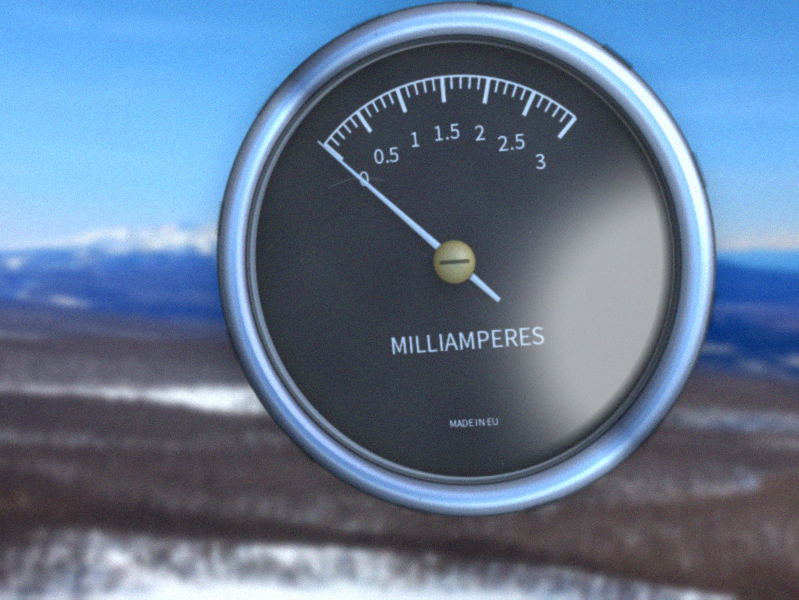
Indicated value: 0 mA
